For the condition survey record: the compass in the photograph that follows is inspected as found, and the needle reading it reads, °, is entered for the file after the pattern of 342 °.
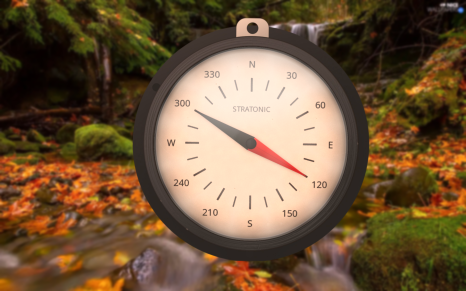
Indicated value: 120 °
